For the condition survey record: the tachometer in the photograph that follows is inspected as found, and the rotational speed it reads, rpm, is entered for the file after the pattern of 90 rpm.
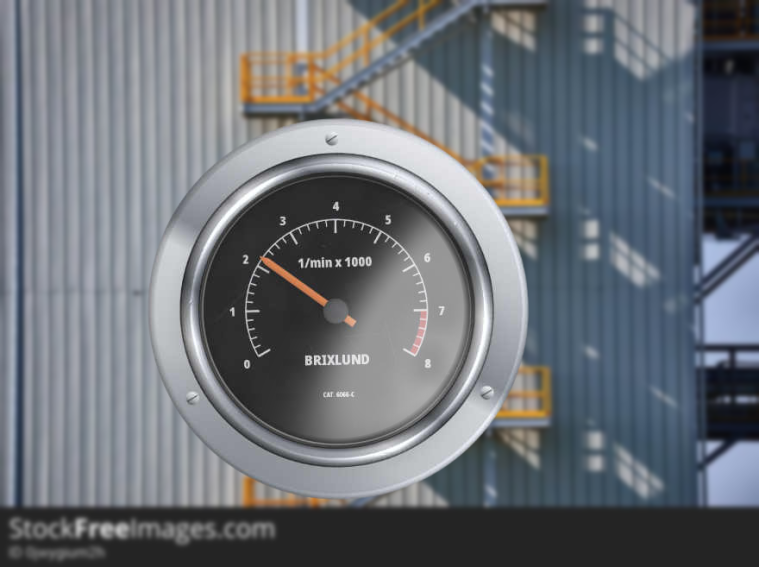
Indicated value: 2200 rpm
